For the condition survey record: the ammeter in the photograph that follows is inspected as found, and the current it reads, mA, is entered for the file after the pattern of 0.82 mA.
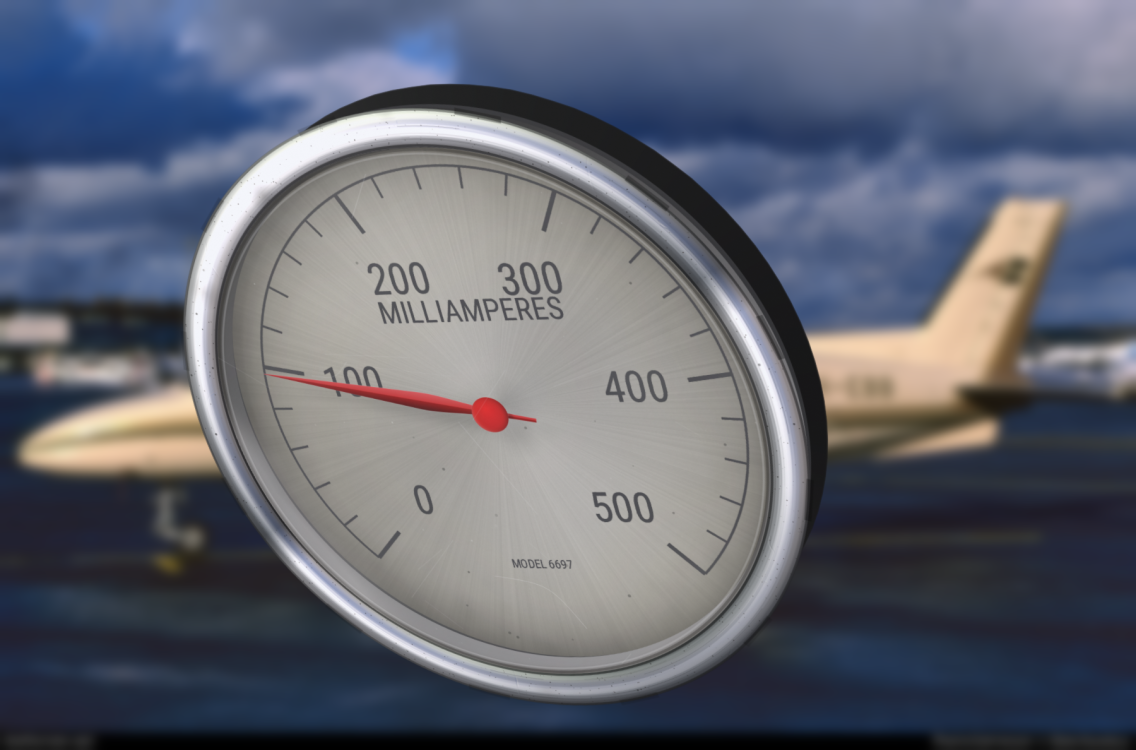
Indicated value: 100 mA
